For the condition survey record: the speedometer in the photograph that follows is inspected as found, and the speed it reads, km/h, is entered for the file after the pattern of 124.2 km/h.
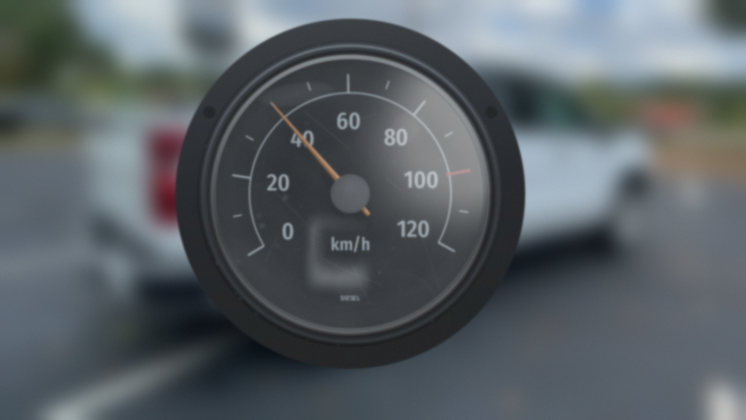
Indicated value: 40 km/h
